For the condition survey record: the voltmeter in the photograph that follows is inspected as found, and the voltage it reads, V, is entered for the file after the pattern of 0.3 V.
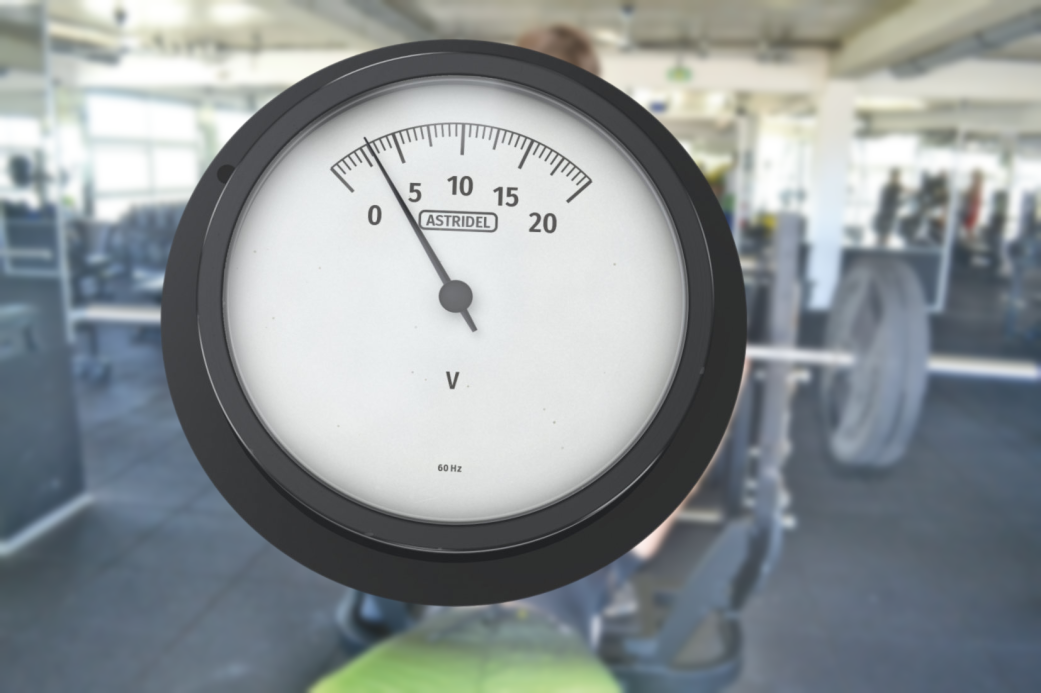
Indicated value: 3 V
